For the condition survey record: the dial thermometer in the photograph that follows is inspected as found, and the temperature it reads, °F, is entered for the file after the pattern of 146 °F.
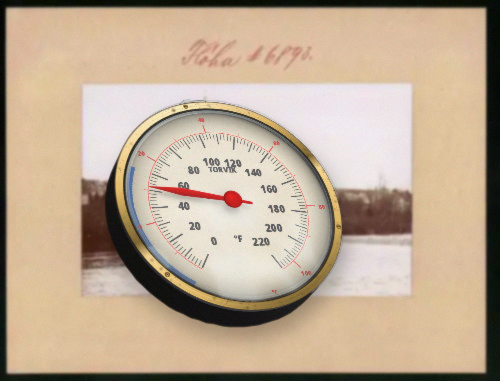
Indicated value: 50 °F
